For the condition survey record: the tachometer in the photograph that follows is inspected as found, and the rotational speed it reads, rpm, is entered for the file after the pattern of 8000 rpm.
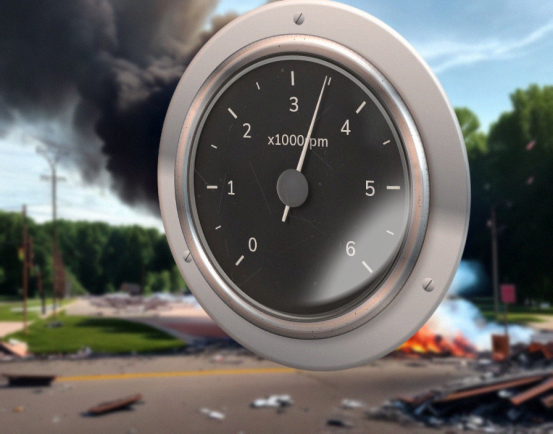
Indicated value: 3500 rpm
